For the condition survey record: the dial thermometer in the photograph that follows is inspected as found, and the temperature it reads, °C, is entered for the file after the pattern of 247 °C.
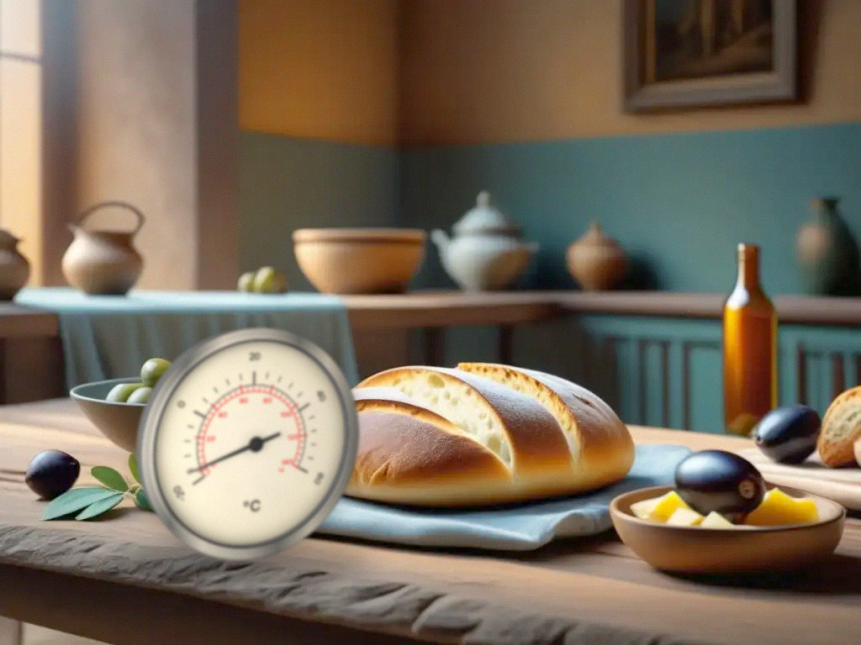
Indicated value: -16 °C
